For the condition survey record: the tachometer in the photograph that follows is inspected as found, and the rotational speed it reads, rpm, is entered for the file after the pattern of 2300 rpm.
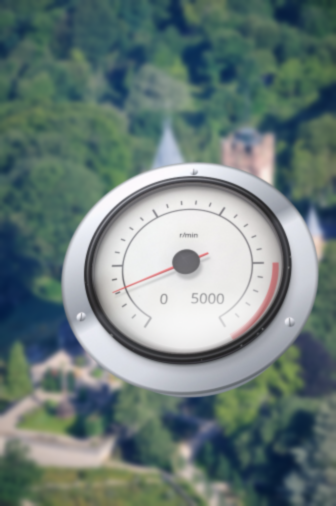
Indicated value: 600 rpm
